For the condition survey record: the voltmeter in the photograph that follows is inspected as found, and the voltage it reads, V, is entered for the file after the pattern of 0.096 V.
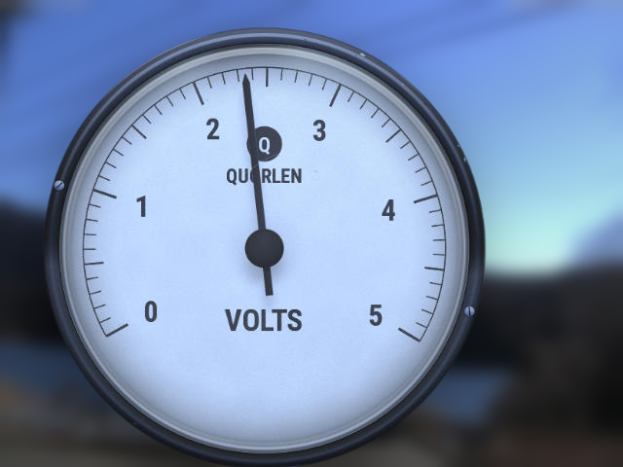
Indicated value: 2.35 V
